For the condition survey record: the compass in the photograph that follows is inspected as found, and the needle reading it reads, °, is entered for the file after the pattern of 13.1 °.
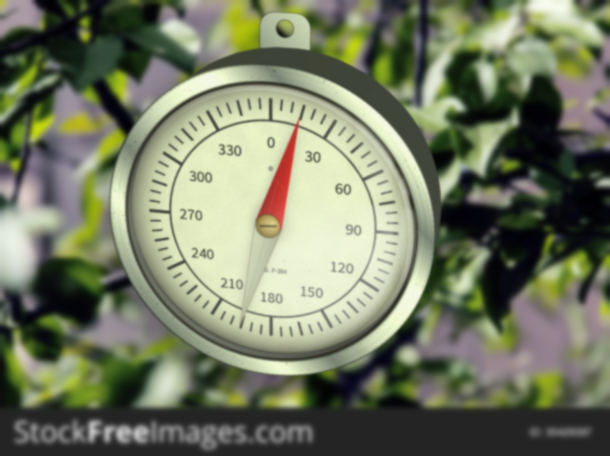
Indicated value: 15 °
